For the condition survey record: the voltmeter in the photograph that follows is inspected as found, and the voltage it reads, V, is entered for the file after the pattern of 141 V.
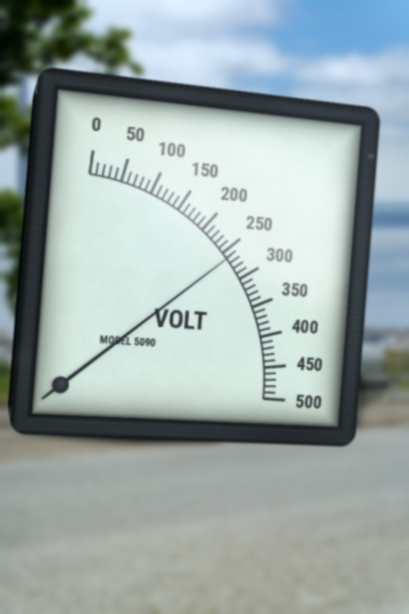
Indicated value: 260 V
